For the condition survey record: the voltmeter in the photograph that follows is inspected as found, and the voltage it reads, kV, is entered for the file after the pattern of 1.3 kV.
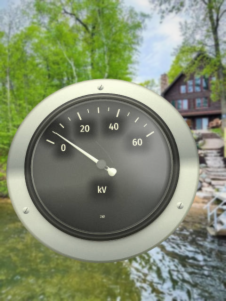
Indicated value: 5 kV
